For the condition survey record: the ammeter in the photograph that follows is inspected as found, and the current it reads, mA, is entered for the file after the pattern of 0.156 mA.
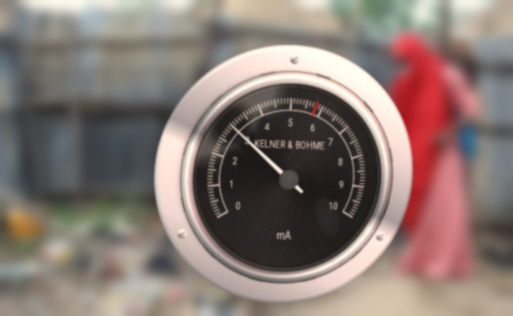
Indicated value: 3 mA
